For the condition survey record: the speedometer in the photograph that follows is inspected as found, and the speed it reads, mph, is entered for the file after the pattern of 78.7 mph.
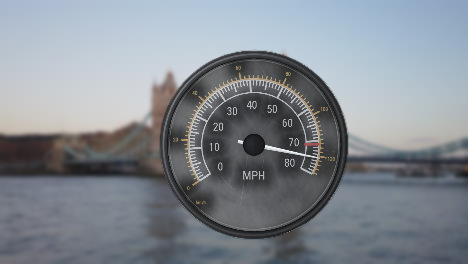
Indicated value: 75 mph
